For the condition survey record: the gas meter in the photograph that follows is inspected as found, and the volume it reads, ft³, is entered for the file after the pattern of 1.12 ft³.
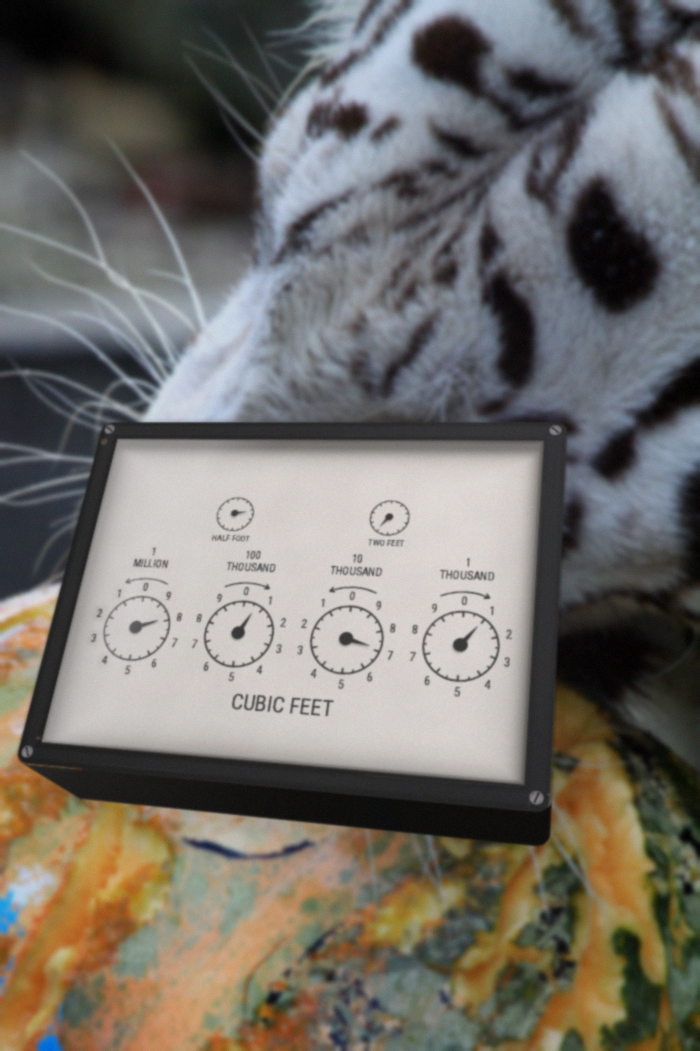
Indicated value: 807100 ft³
